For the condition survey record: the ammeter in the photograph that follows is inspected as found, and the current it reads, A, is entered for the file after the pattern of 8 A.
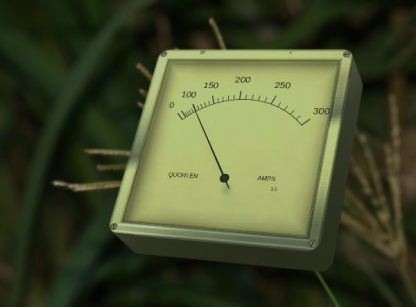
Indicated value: 100 A
